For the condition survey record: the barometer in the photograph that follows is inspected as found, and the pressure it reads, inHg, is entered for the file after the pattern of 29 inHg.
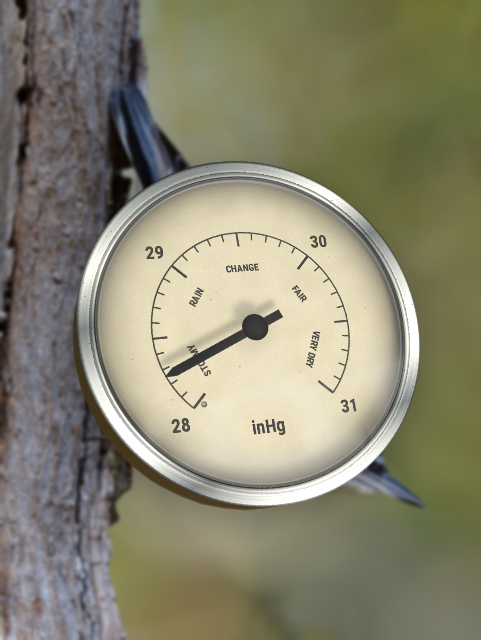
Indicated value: 28.25 inHg
